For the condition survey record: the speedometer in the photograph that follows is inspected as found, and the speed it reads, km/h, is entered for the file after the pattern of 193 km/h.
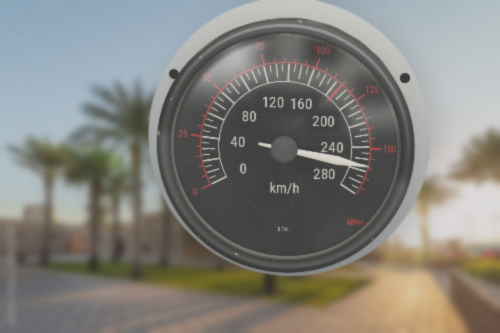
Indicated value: 255 km/h
